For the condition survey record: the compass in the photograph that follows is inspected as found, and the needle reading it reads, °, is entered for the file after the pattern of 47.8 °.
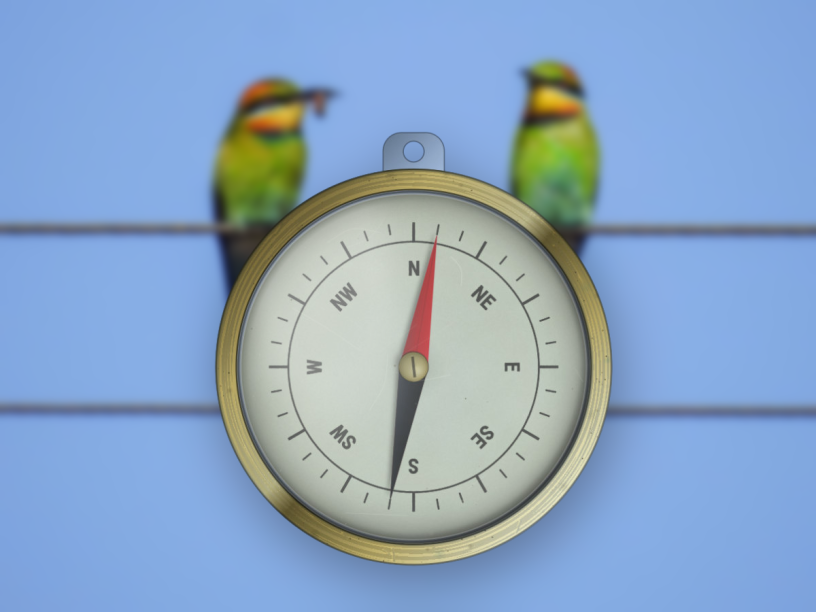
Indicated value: 10 °
